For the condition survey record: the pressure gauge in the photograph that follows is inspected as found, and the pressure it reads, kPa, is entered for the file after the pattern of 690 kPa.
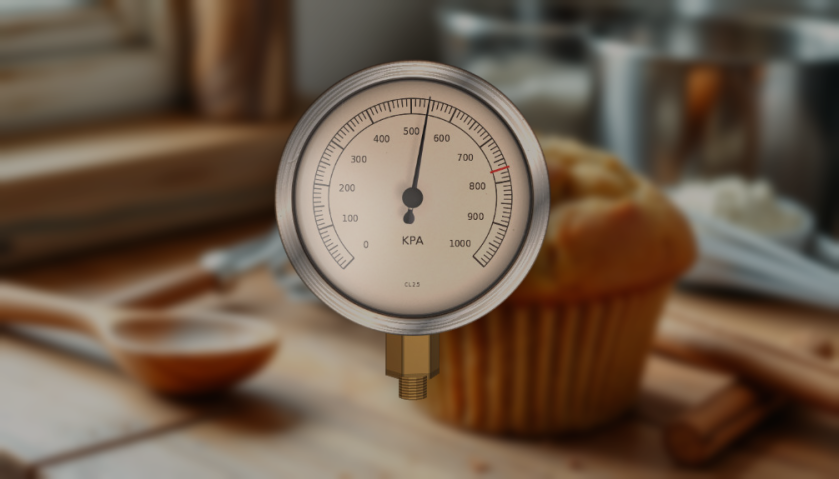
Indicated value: 540 kPa
